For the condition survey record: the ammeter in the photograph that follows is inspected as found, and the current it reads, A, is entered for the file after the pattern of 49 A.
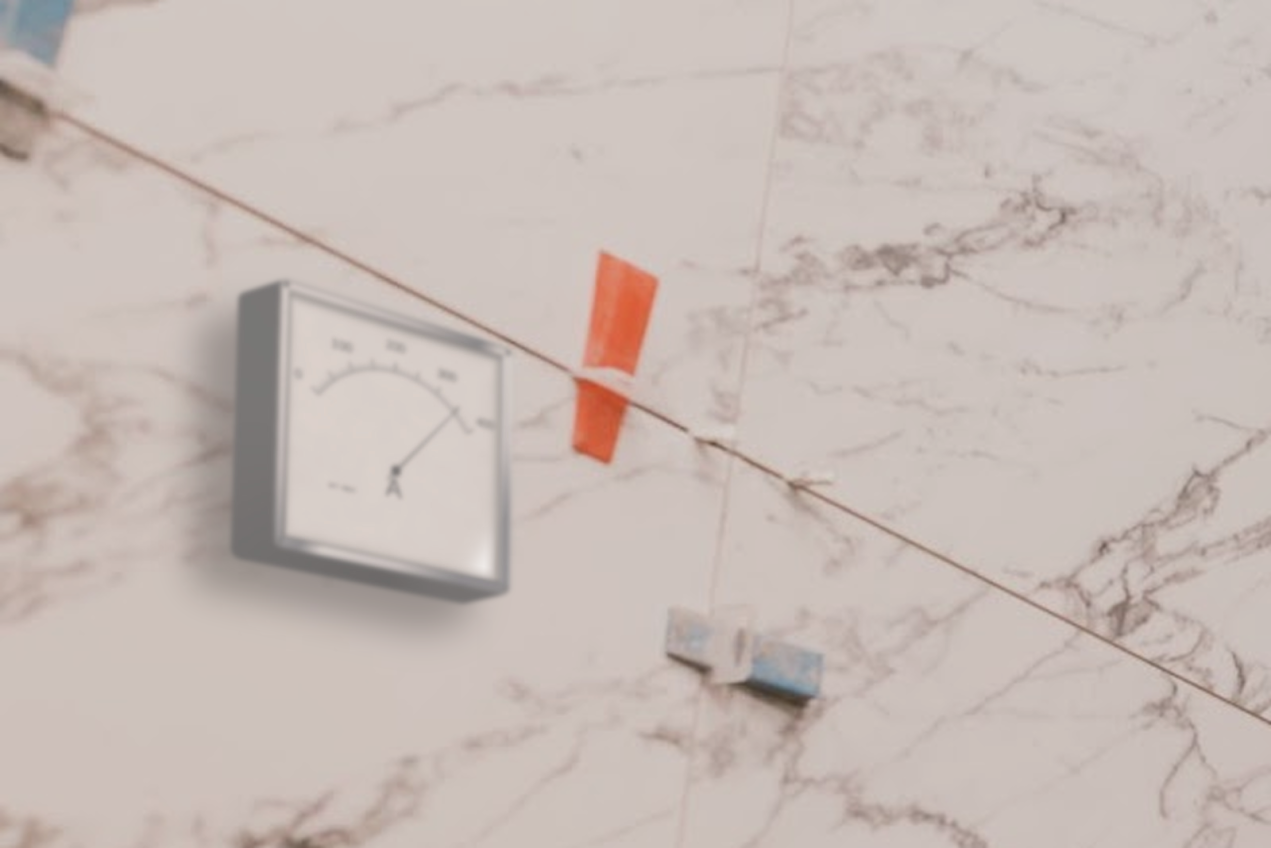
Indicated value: 350 A
